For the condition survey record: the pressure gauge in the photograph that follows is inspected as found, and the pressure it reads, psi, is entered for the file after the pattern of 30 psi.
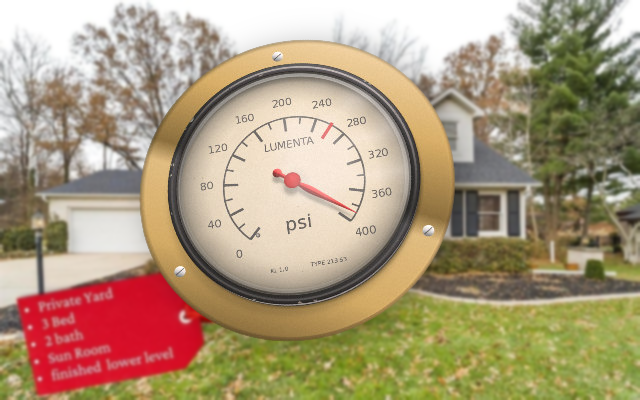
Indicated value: 390 psi
